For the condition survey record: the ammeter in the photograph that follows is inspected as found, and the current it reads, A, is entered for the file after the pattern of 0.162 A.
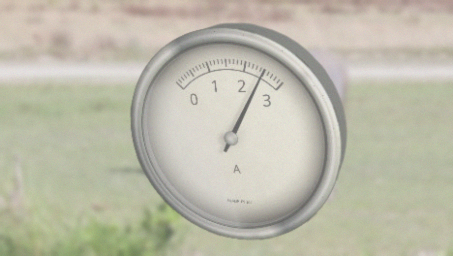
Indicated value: 2.5 A
